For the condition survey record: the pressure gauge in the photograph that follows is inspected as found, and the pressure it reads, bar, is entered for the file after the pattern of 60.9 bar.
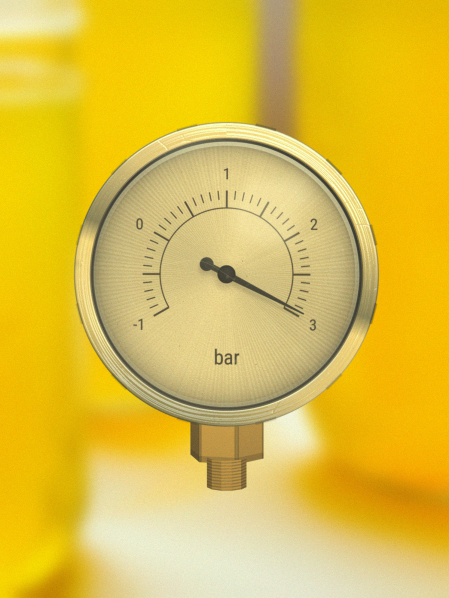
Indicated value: 2.95 bar
